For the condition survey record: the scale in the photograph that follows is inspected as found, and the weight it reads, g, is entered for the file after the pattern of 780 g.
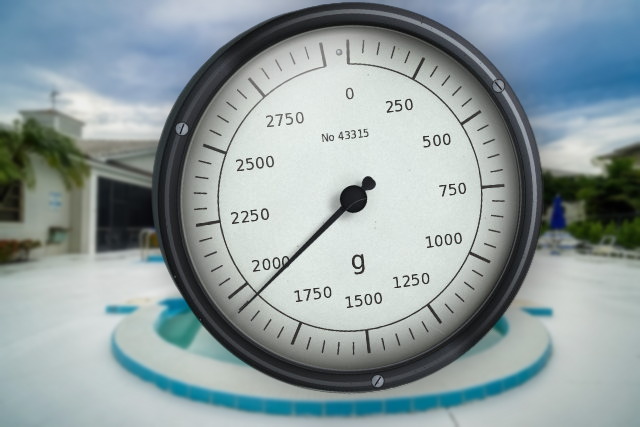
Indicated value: 1950 g
